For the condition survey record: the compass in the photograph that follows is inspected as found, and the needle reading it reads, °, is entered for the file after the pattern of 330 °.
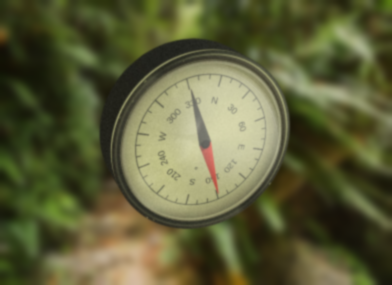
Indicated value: 150 °
